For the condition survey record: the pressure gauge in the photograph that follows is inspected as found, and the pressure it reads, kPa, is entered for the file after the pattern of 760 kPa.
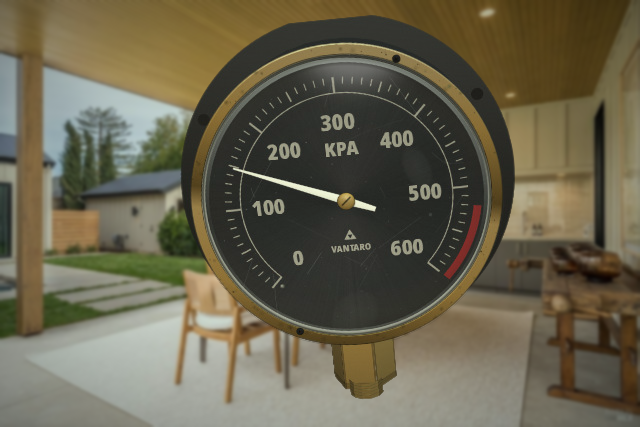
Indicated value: 150 kPa
